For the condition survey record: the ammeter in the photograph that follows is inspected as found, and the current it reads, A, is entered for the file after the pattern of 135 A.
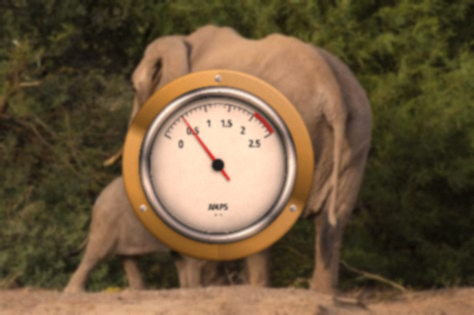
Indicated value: 0.5 A
